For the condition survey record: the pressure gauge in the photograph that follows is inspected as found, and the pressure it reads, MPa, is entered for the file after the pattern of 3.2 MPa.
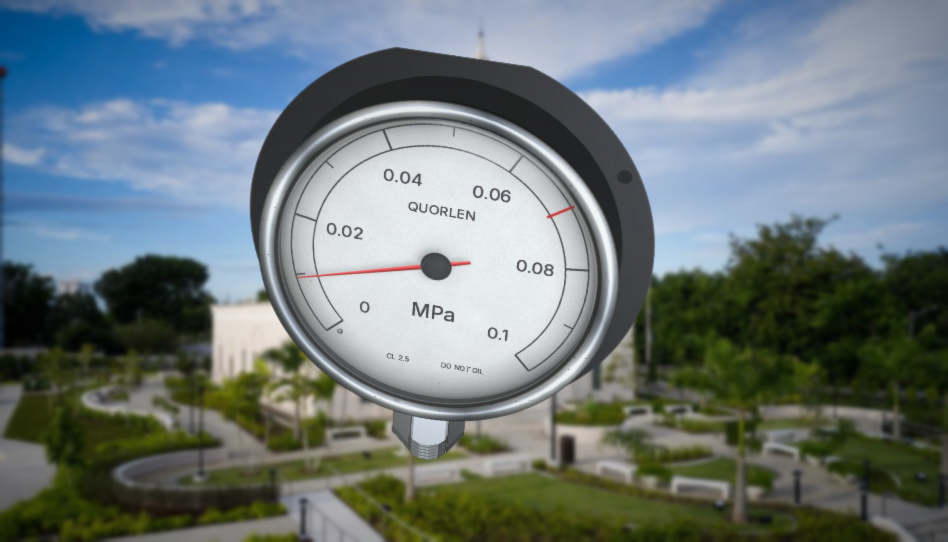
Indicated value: 0.01 MPa
